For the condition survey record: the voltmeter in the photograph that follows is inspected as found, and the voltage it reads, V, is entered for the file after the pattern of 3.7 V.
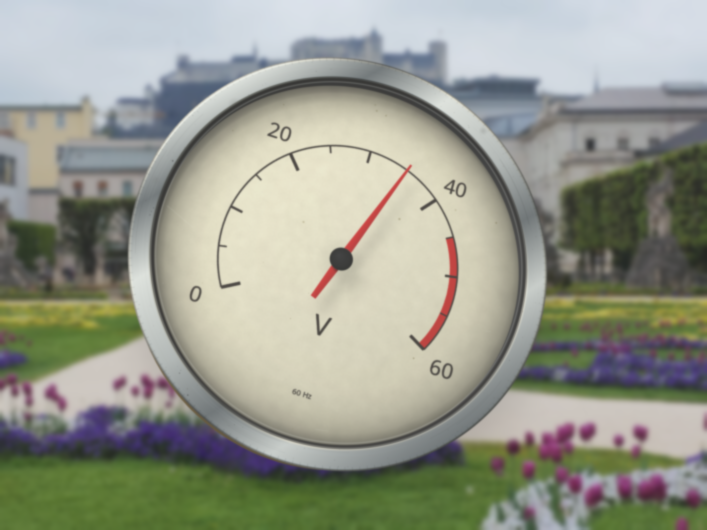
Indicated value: 35 V
